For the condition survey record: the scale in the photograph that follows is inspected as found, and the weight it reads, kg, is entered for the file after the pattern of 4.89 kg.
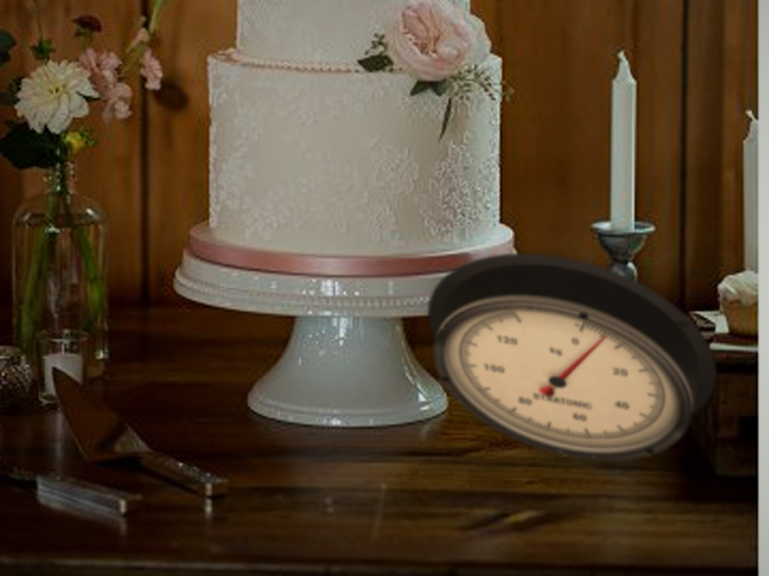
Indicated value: 5 kg
